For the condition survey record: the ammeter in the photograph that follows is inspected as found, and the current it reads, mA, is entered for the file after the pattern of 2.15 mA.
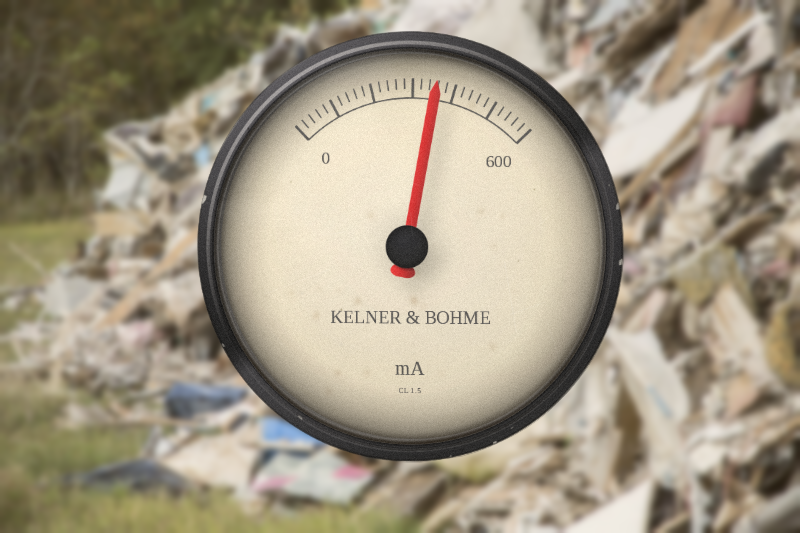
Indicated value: 360 mA
